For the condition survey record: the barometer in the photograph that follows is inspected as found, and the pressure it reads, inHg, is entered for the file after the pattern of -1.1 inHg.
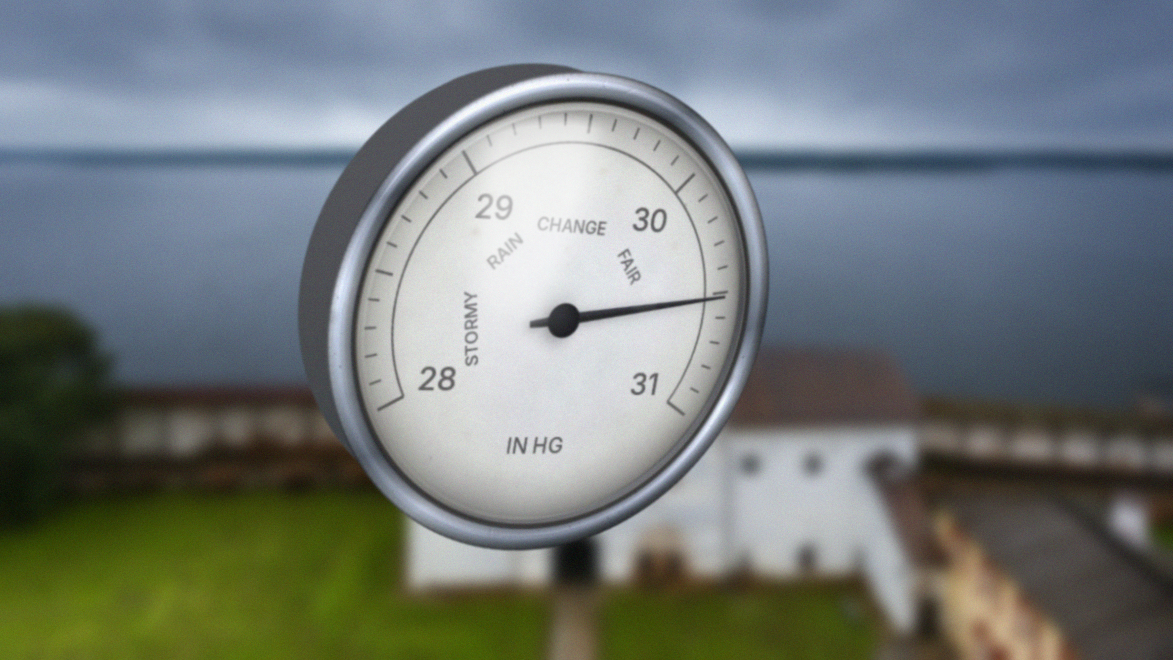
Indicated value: 30.5 inHg
